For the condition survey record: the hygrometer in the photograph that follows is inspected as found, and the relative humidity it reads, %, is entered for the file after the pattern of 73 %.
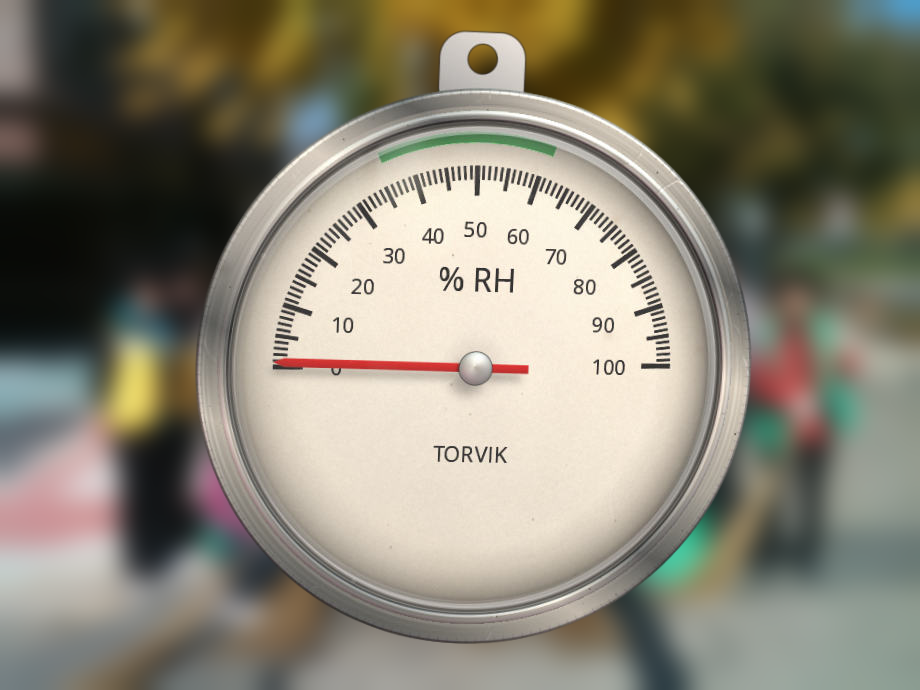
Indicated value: 1 %
